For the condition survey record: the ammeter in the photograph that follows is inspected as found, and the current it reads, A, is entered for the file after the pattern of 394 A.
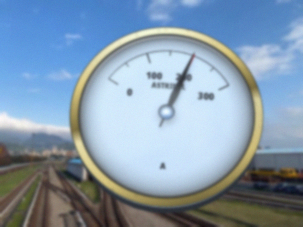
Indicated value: 200 A
